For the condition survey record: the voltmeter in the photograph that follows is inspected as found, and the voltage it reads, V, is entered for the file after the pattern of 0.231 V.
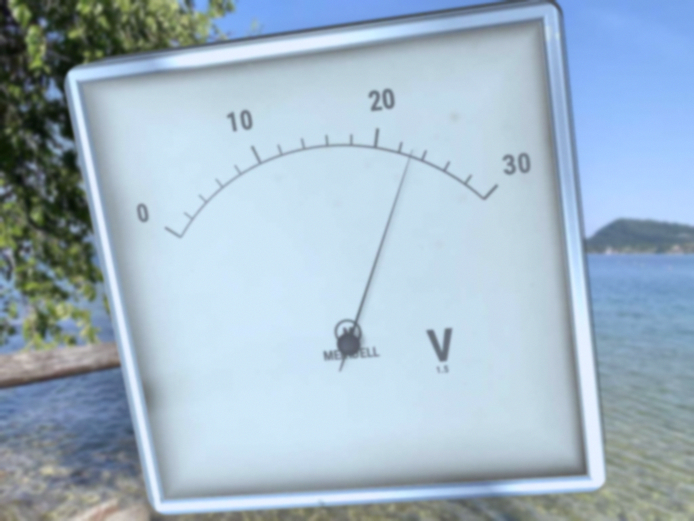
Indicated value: 23 V
